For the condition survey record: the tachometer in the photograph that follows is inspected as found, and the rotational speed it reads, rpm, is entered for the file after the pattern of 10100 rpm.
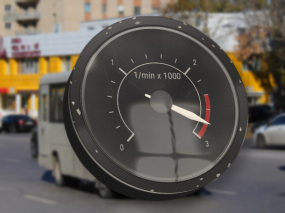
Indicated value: 2800 rpm
